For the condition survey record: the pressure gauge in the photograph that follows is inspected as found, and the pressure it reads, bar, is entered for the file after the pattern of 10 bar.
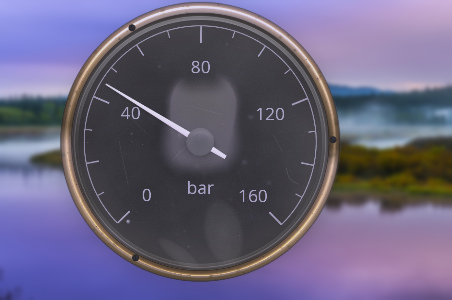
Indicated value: 45 bar
